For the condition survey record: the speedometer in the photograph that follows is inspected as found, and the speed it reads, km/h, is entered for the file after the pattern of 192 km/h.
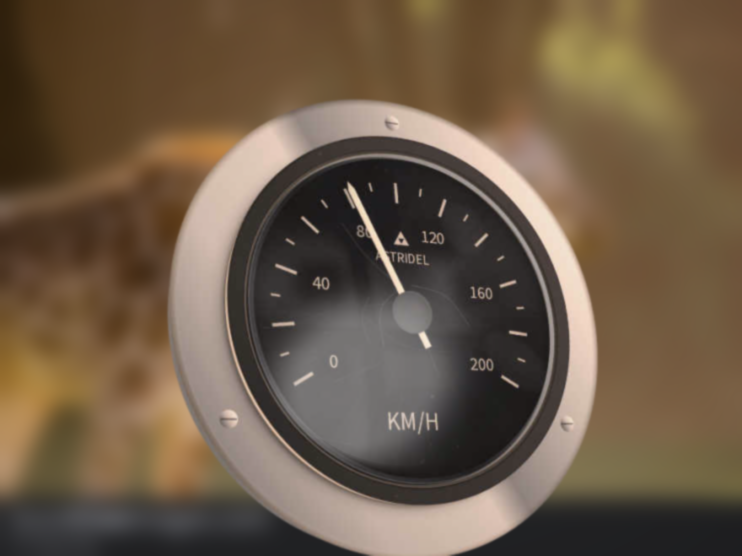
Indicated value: 80 km/h
